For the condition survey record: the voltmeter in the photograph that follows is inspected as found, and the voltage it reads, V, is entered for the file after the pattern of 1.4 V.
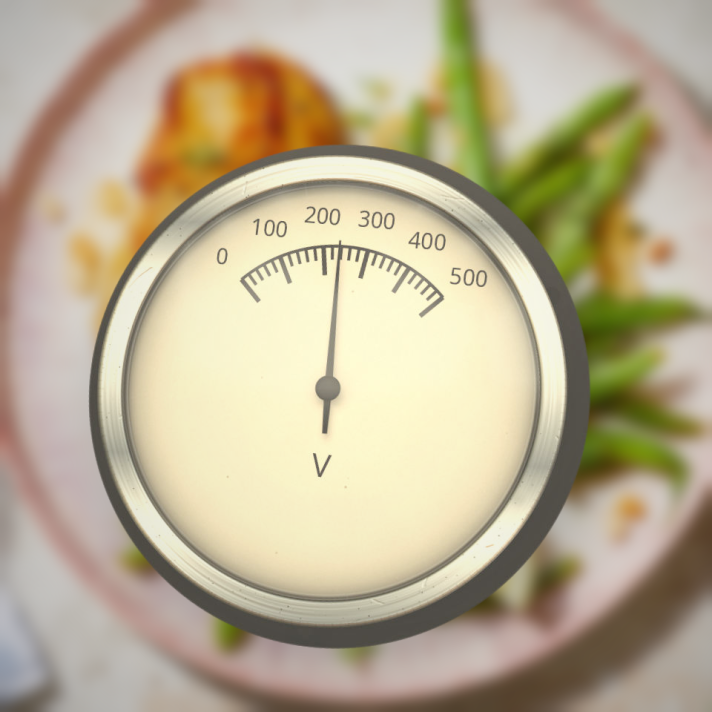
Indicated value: 240 V
